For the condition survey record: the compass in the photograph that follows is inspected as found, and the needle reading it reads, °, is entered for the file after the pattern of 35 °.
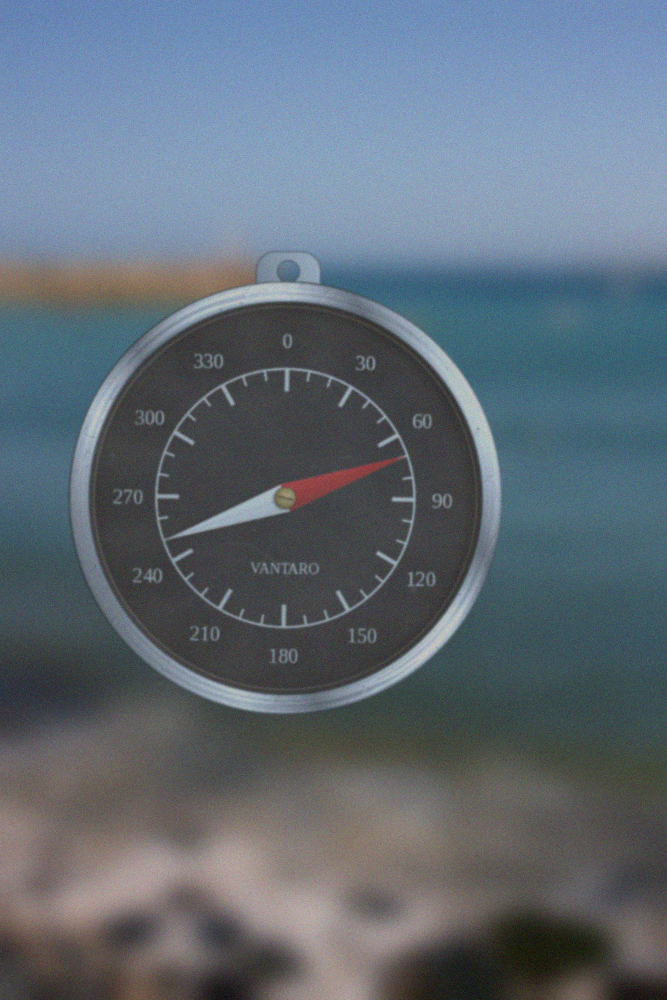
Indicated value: 70 °
